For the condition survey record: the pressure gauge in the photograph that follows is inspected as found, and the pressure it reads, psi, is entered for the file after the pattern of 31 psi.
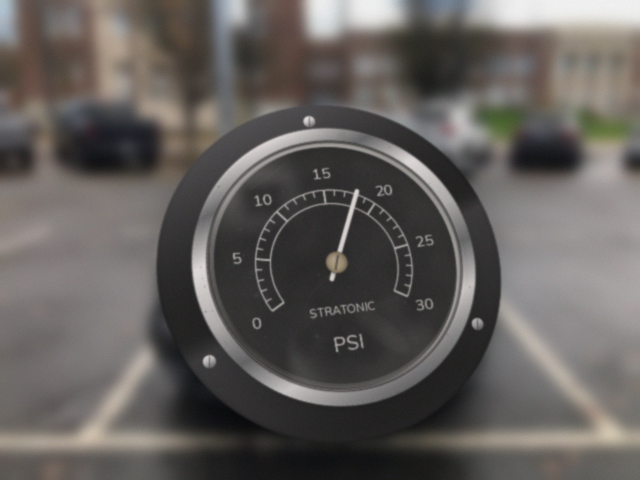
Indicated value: 18 psi
